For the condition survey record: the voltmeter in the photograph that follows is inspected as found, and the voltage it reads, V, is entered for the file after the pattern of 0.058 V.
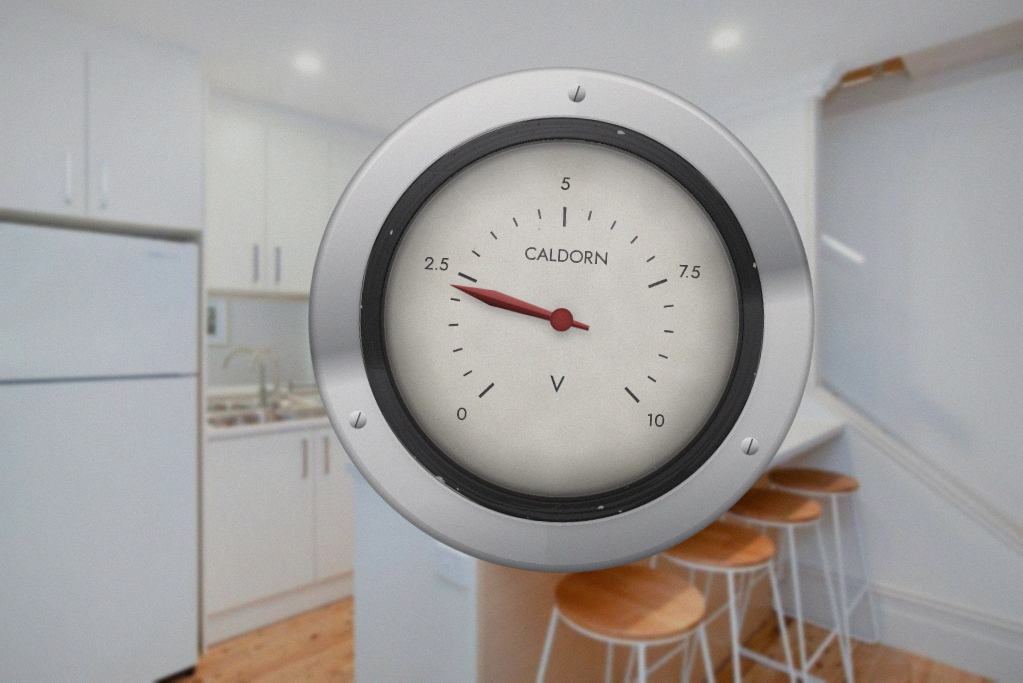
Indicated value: 2.25 V
